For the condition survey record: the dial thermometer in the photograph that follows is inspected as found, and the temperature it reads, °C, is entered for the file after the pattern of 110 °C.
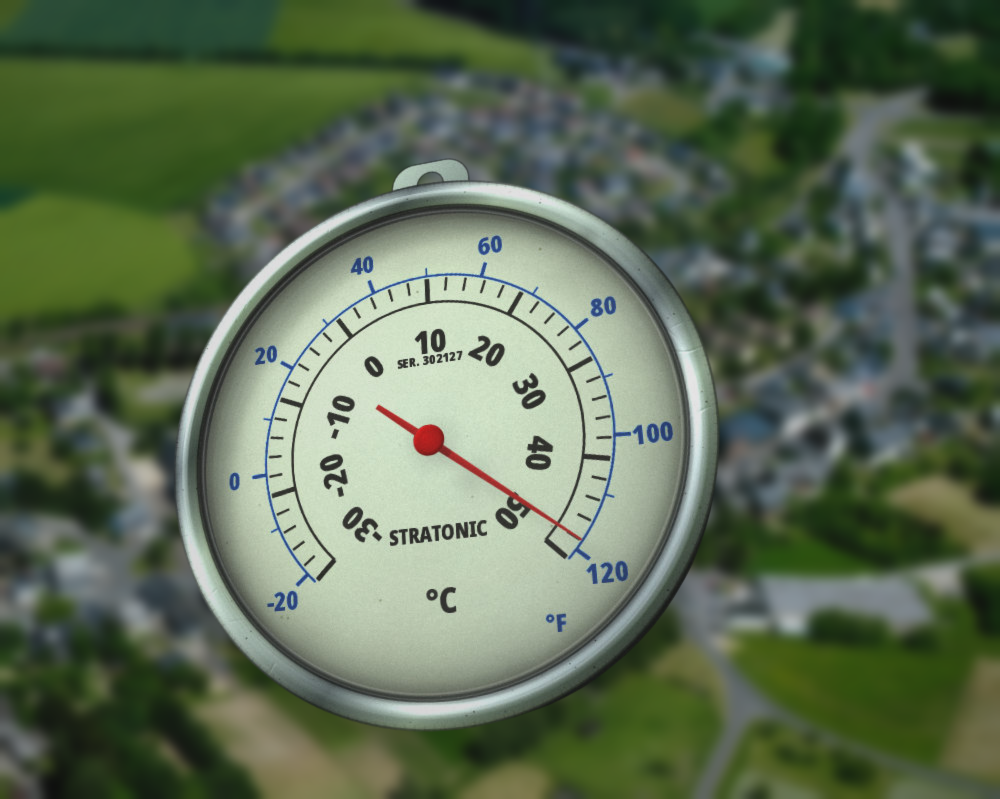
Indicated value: 48 °C
